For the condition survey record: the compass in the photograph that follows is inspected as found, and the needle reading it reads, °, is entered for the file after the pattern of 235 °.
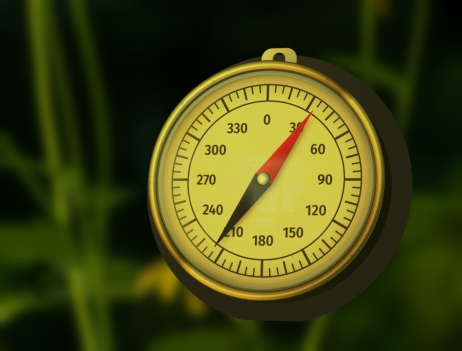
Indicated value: 35 °
